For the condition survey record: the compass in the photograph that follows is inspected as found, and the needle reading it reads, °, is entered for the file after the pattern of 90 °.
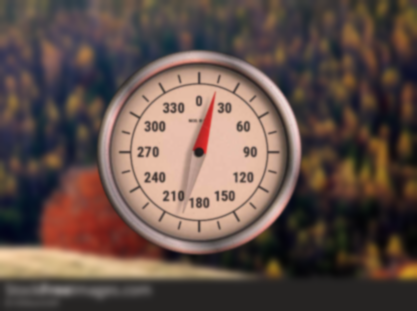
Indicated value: 15 °
